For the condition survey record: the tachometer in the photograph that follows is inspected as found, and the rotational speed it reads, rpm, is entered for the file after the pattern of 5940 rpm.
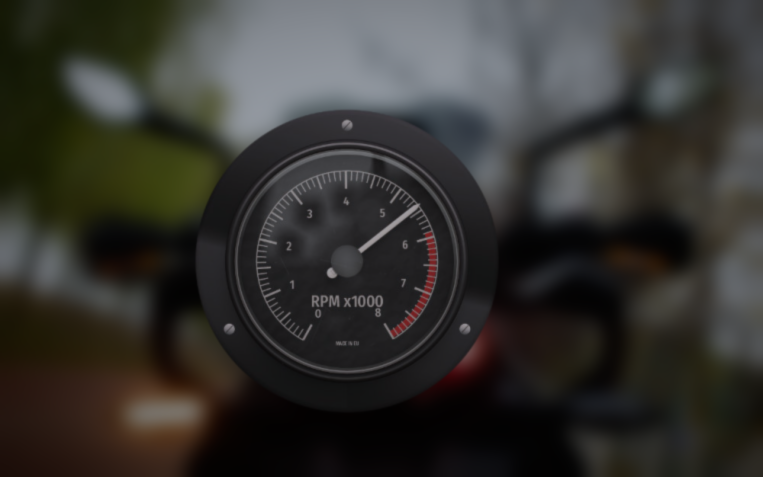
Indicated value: 5400 rpm
